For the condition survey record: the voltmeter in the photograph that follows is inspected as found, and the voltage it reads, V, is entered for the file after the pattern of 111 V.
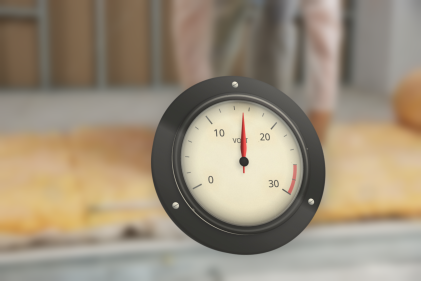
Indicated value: 15 V
